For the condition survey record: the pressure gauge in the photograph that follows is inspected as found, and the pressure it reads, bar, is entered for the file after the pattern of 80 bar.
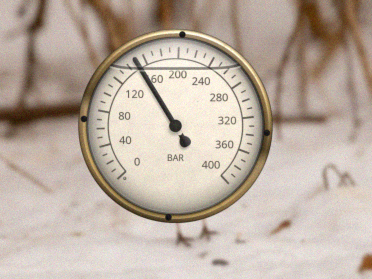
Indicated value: 150 bar
